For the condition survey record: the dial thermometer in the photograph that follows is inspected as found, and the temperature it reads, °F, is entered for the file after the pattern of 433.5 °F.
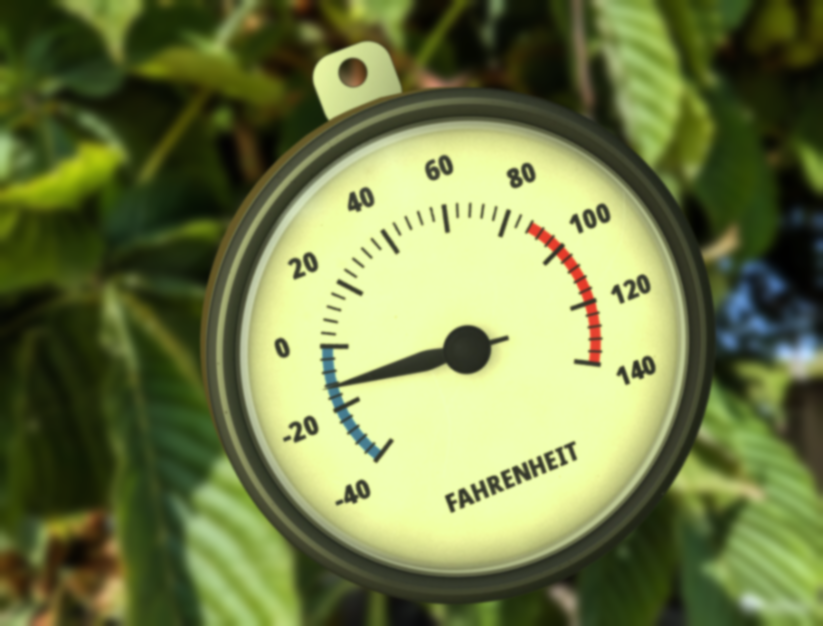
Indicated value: -12 °F
